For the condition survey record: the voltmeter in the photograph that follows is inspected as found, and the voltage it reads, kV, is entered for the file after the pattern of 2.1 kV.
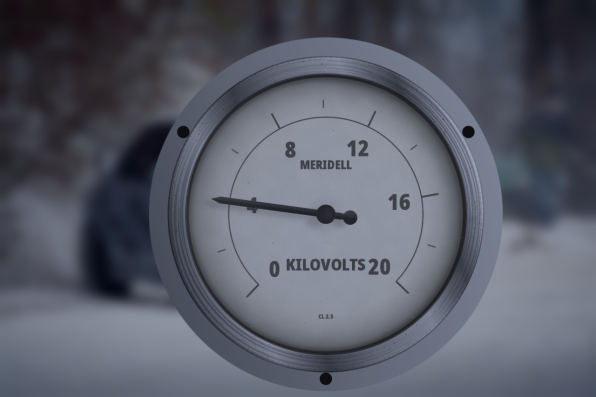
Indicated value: 4 kV
